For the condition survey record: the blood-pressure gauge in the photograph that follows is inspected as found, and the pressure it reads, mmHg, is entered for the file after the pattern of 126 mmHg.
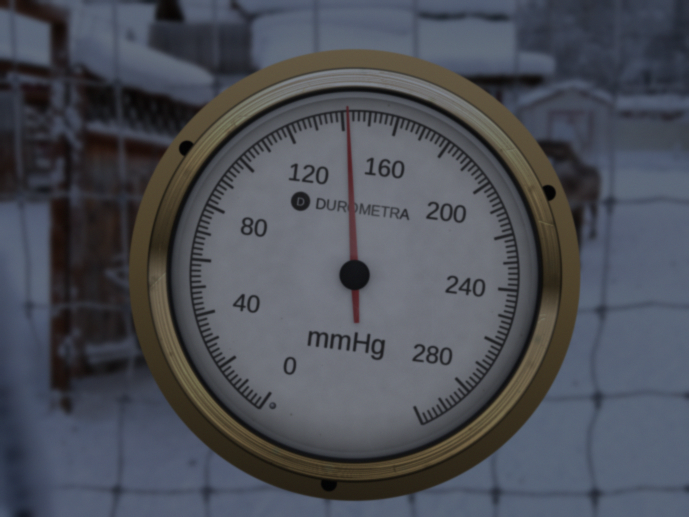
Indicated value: 142 mmHg
